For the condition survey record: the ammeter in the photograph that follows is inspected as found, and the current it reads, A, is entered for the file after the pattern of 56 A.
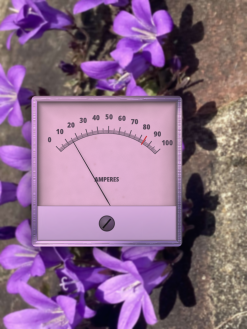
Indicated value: 15 A
